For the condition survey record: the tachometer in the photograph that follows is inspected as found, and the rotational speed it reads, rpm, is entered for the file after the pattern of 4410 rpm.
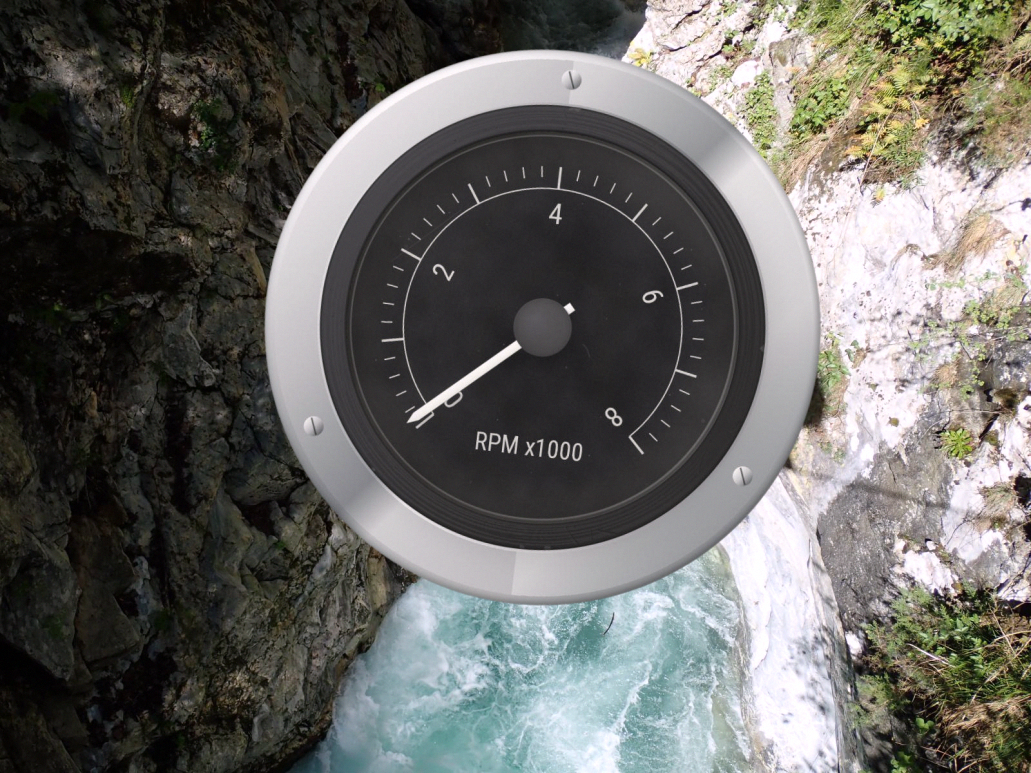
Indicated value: 100 rpm
